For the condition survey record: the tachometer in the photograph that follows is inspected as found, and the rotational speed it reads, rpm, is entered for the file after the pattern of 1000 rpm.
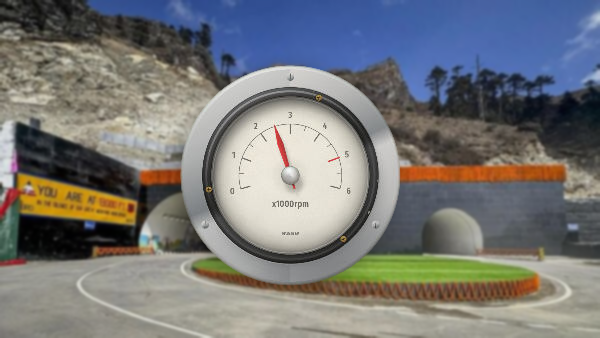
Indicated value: 2500 rpm
